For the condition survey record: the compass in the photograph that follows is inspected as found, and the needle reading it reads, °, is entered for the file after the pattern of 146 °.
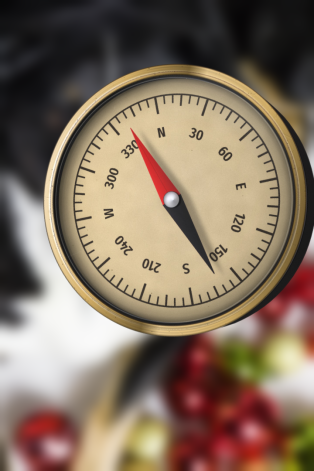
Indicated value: 340 °
